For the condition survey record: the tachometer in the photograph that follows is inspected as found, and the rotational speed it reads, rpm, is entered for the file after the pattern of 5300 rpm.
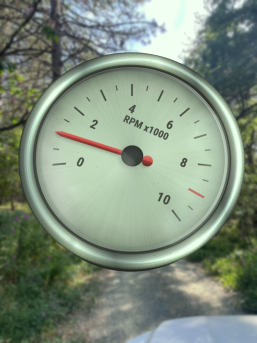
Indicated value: 1000 rpm
